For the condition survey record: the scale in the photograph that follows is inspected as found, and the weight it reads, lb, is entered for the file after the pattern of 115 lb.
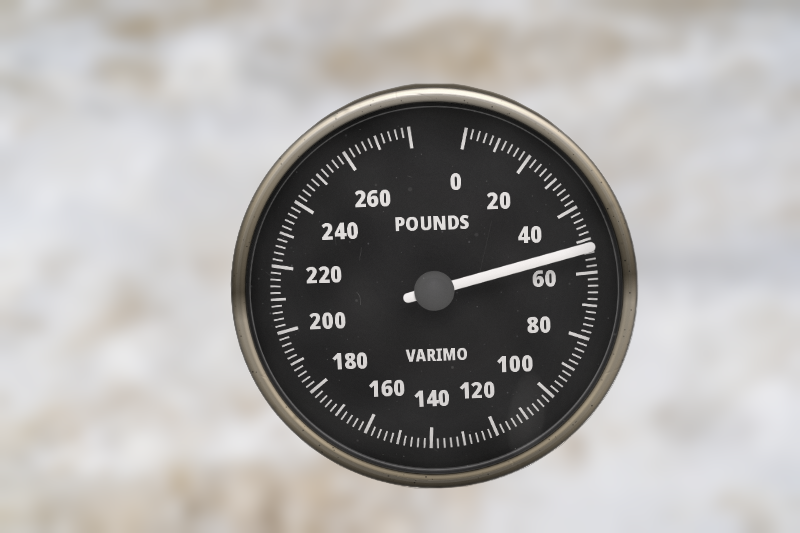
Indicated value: 52 lb
